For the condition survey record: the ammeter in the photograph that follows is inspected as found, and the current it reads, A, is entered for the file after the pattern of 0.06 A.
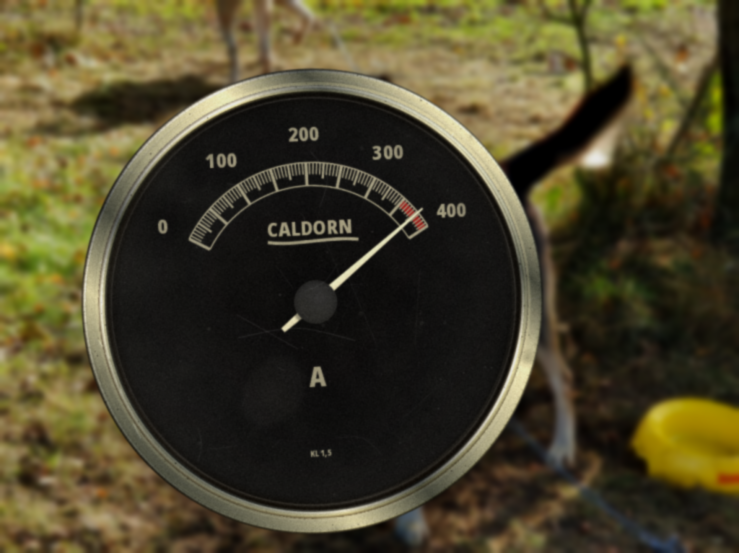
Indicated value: 375 A
